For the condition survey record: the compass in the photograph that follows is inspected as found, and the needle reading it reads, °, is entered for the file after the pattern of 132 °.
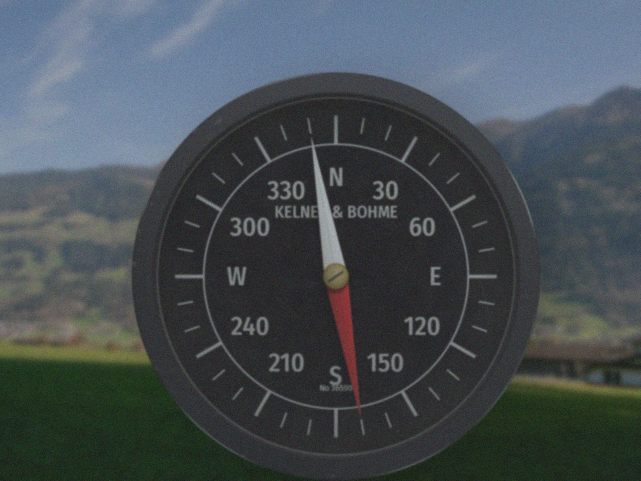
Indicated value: 170 °
